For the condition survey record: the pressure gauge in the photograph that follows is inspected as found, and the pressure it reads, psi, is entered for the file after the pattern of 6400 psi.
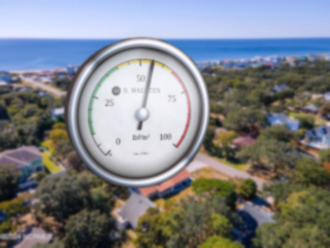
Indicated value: 55 psi
